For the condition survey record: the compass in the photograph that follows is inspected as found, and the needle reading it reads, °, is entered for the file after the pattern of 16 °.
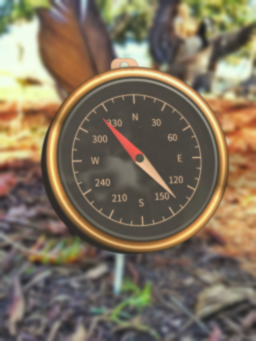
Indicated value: 320 °
